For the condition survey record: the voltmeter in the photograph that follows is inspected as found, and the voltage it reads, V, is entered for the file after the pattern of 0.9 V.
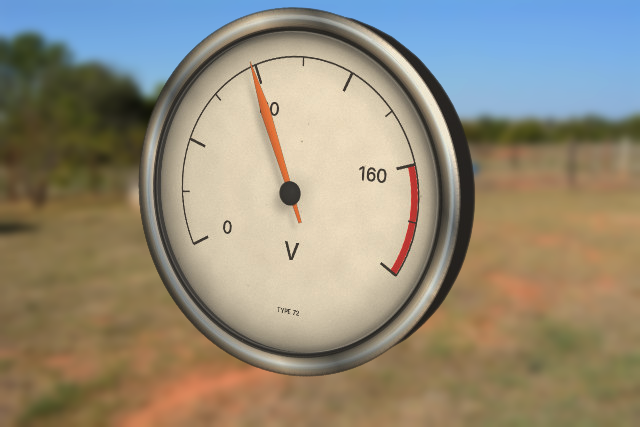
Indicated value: 80 V
